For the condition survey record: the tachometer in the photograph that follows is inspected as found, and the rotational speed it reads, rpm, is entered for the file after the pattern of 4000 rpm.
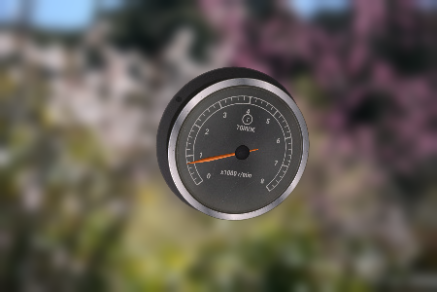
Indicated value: 800 rpm
